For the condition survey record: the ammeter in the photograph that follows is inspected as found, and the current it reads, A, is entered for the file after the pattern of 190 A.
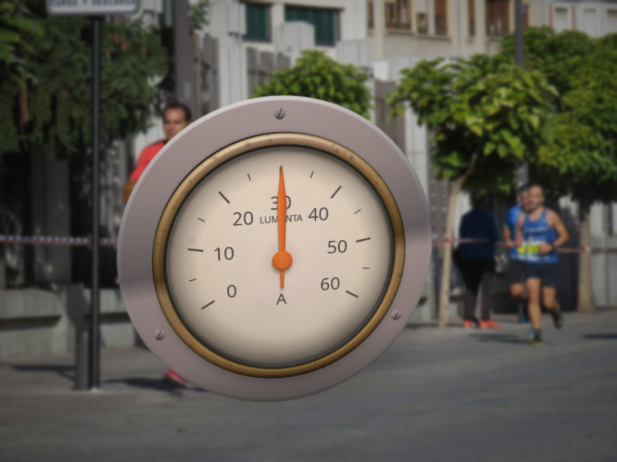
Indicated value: 30 A
